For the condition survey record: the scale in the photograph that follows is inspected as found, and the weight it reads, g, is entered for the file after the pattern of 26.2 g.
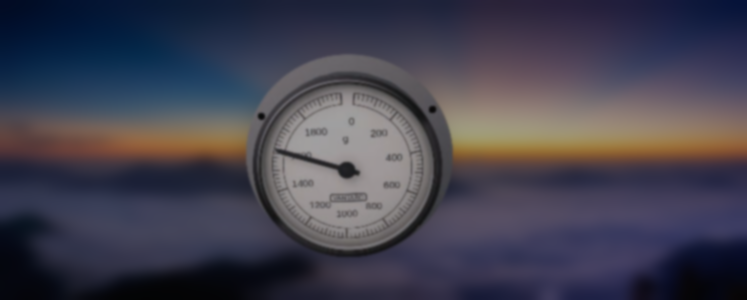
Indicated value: 1600 g
